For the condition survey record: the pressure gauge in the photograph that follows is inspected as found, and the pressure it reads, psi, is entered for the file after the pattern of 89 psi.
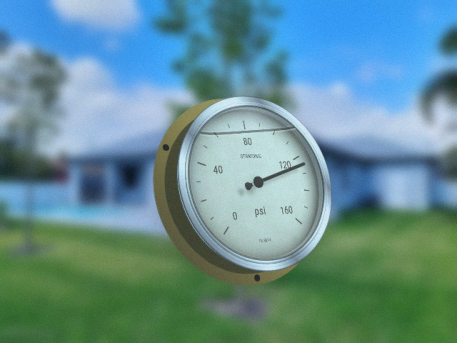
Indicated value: 125 psi
